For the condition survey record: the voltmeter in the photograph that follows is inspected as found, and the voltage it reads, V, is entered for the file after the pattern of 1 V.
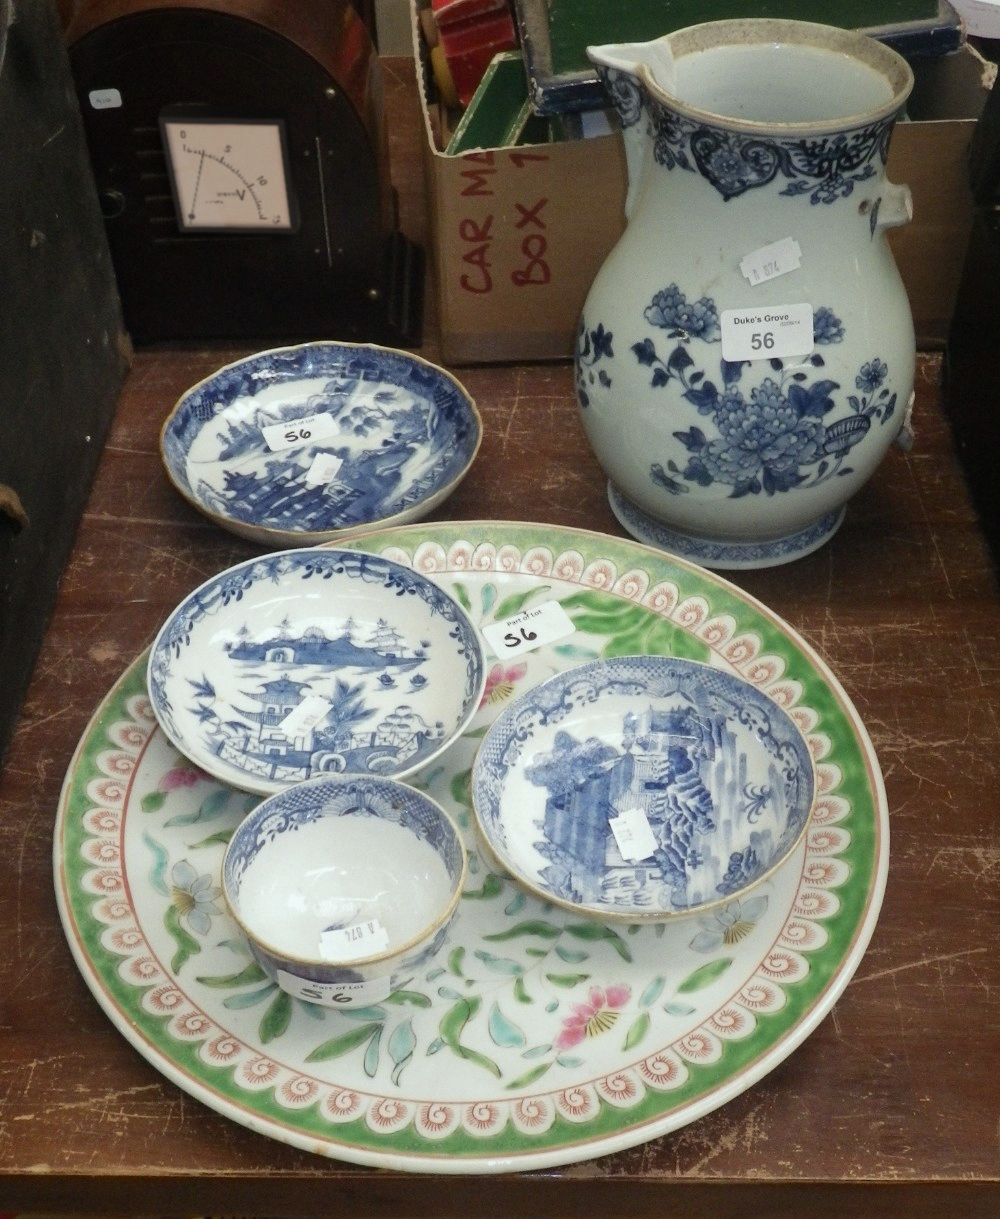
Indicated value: 2.5 V
